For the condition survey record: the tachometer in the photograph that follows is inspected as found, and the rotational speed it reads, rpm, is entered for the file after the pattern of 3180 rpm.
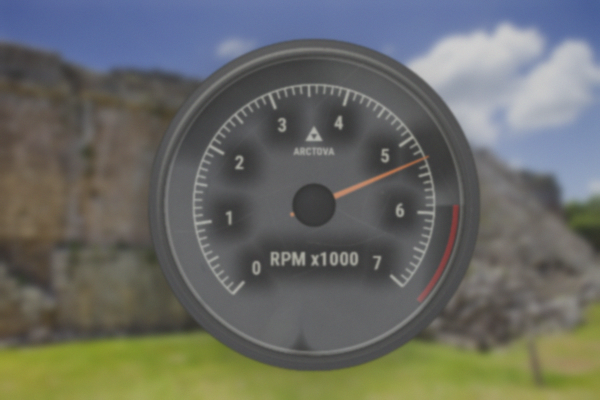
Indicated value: 5300 rpm
